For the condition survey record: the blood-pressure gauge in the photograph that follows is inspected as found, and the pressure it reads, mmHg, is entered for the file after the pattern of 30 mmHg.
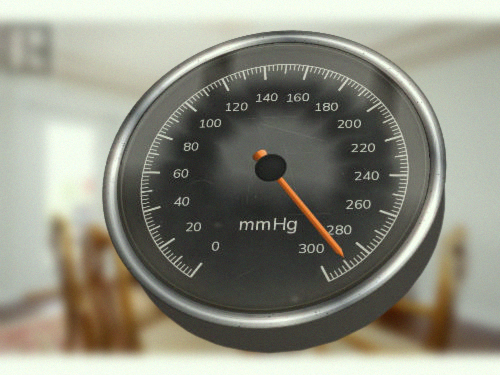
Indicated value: 290 mmHg
